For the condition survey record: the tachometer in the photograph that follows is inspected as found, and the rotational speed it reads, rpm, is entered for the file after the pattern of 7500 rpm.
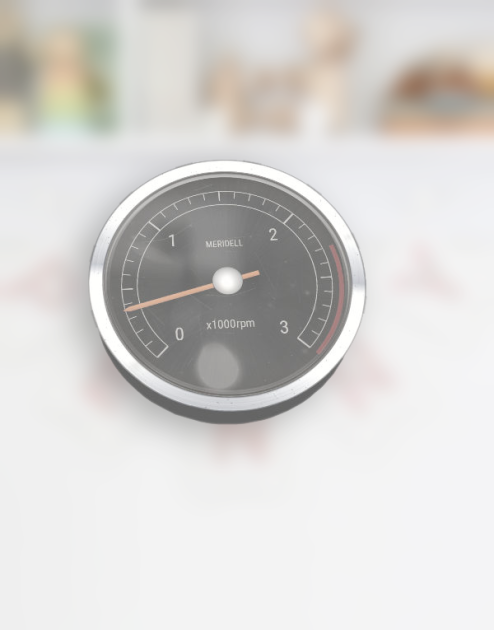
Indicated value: 350 rpm
